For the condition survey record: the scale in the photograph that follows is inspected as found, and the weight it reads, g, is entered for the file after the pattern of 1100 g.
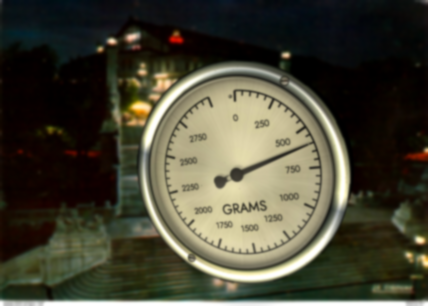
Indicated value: 600 g
